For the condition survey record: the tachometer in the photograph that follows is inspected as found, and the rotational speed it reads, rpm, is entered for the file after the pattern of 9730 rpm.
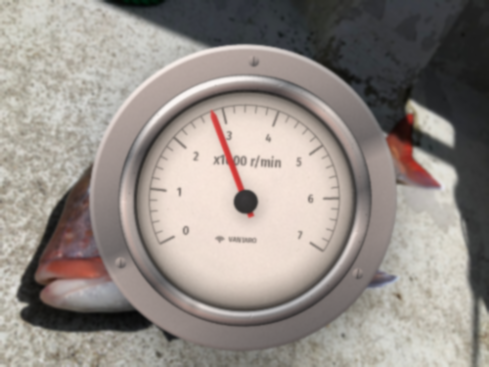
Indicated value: 2800 rpm
